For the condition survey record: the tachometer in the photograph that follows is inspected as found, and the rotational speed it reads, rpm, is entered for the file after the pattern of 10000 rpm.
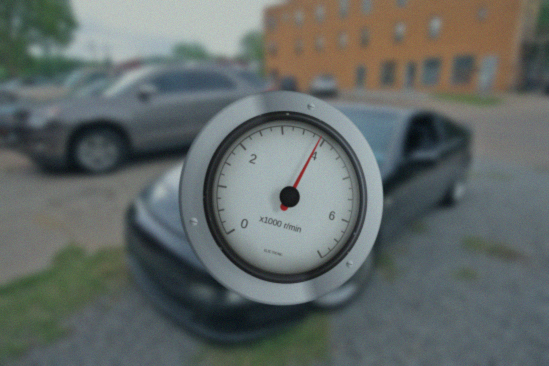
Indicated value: 3875 rpm
